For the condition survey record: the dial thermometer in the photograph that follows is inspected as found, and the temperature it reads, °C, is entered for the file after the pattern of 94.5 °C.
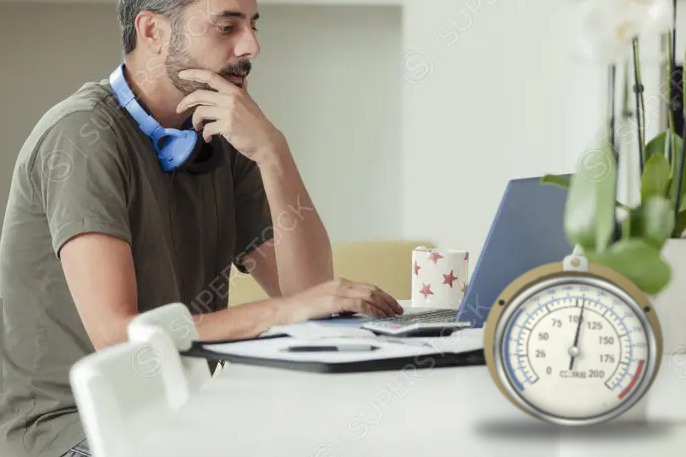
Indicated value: 105 °C
